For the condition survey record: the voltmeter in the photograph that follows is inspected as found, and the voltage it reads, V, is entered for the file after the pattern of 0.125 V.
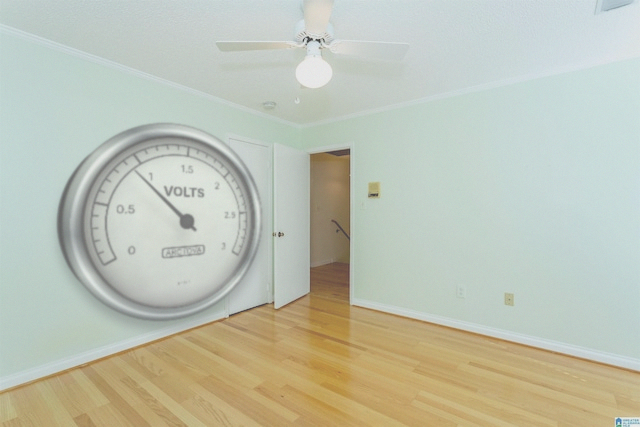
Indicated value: 0.9 V
